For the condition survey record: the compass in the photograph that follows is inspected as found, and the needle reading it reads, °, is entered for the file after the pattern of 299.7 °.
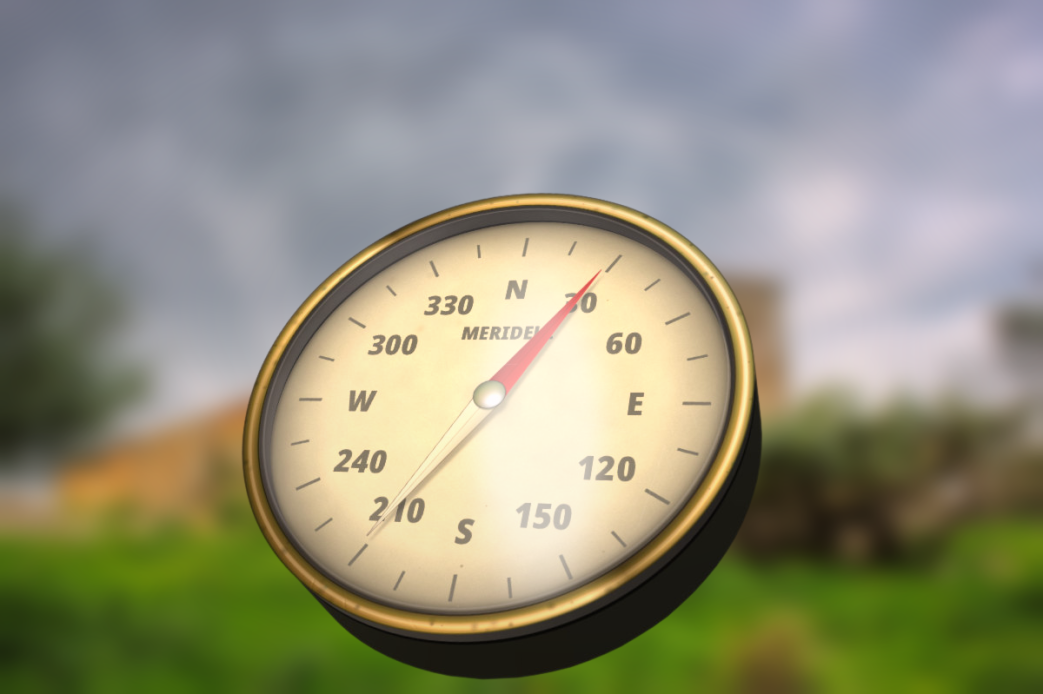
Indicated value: 30 °
